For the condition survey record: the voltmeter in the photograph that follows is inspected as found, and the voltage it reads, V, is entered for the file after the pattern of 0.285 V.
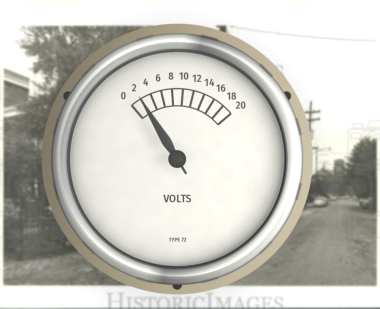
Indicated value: 2 V
